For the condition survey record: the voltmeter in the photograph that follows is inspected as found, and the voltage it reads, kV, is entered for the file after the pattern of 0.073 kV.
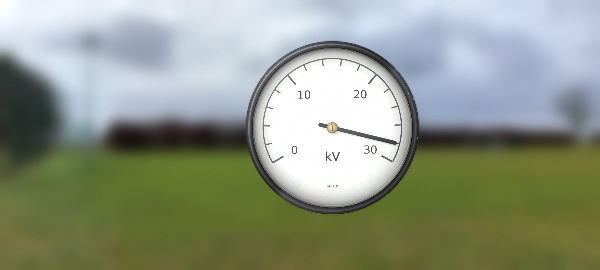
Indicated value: 28 kV
